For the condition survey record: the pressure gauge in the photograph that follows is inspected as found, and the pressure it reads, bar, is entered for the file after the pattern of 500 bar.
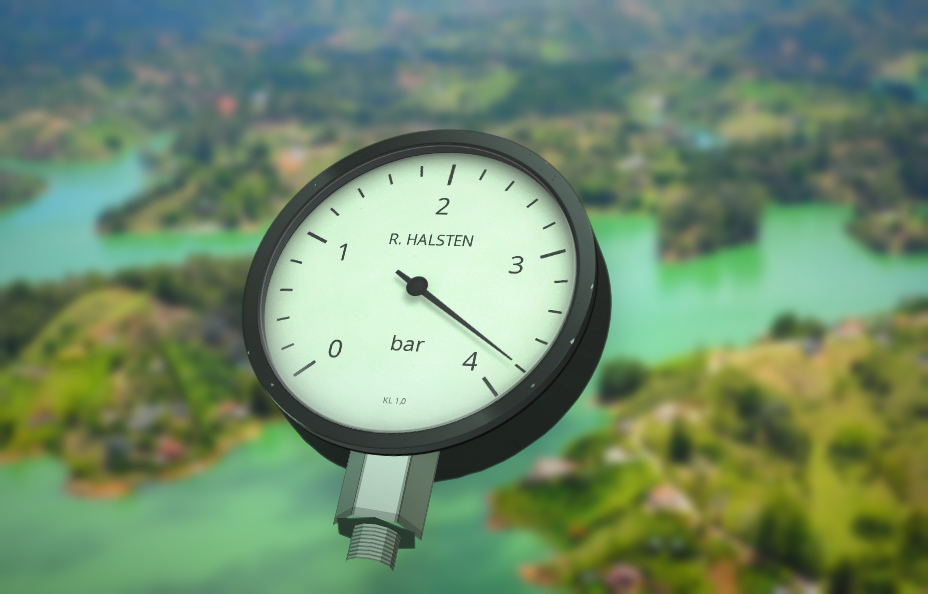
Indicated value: 3.8 bar
